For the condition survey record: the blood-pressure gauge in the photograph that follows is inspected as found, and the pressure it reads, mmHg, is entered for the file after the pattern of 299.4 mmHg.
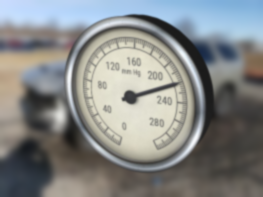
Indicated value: 220 mmHg
